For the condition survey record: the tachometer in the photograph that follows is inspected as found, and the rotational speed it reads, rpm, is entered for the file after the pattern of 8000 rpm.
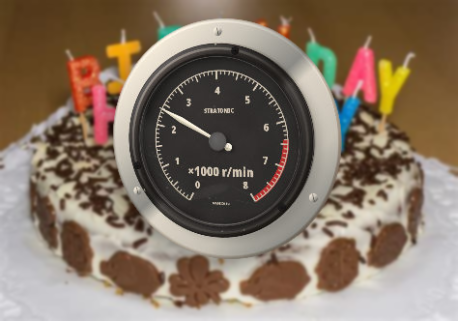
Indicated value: 2400 rpm
